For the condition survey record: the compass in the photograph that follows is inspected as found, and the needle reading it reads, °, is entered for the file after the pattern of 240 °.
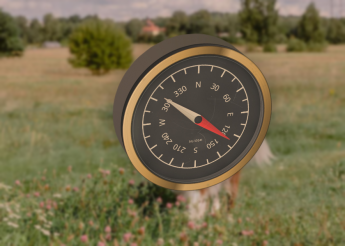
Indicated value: 127.5 °
